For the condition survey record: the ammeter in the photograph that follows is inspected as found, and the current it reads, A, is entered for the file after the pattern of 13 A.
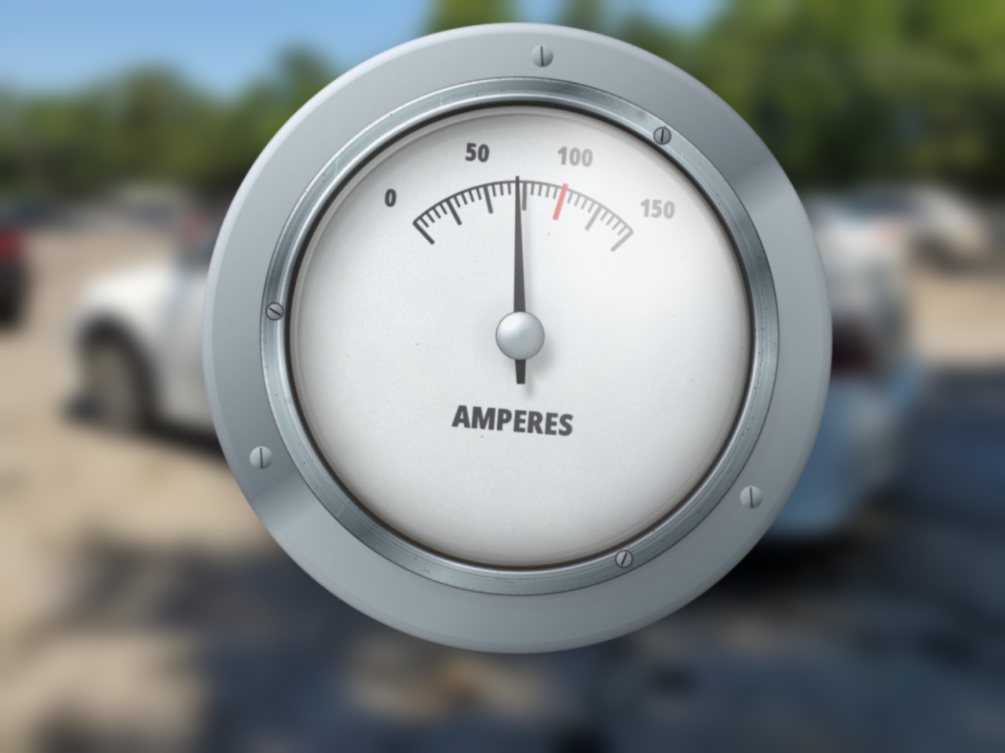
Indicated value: 70 A
